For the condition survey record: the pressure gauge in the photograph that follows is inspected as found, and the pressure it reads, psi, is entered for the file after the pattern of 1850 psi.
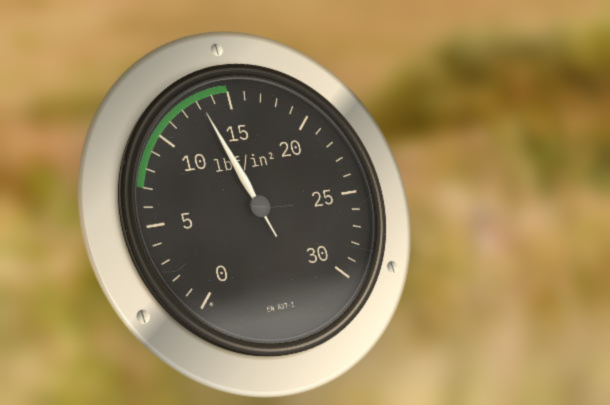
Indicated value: 13 psi
